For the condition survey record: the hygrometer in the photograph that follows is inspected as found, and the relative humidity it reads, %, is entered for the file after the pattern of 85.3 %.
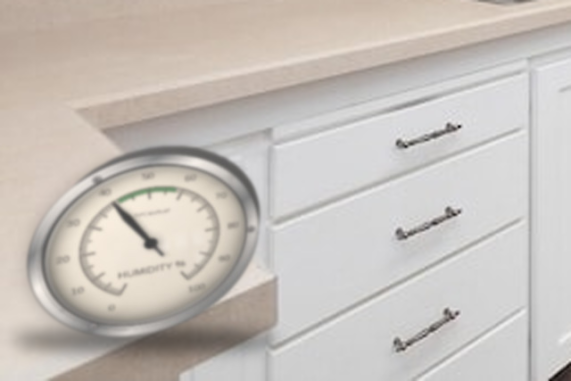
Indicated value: 40 %
